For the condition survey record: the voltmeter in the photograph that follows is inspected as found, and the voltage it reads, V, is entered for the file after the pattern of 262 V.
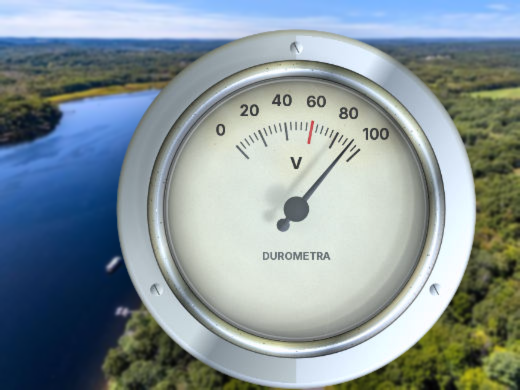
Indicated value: 92 V
